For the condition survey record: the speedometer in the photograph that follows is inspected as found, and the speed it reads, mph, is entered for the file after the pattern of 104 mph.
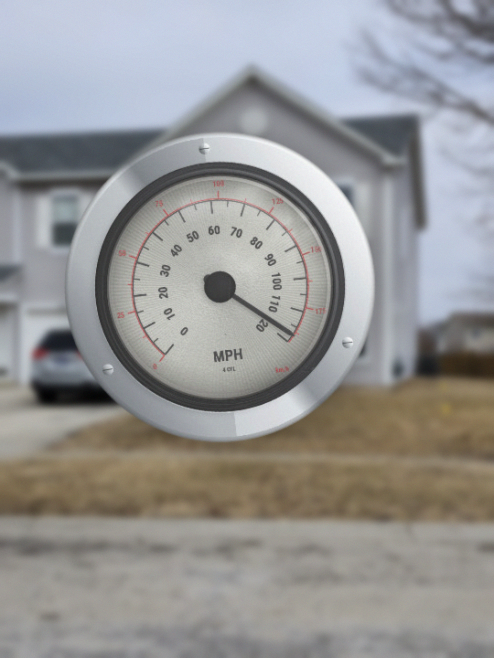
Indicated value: 117.5 mph
